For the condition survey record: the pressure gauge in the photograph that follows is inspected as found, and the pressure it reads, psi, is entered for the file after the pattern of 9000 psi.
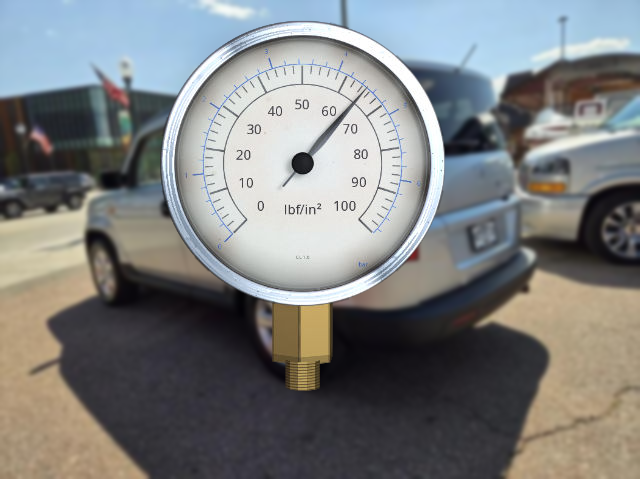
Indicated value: 65 psi
